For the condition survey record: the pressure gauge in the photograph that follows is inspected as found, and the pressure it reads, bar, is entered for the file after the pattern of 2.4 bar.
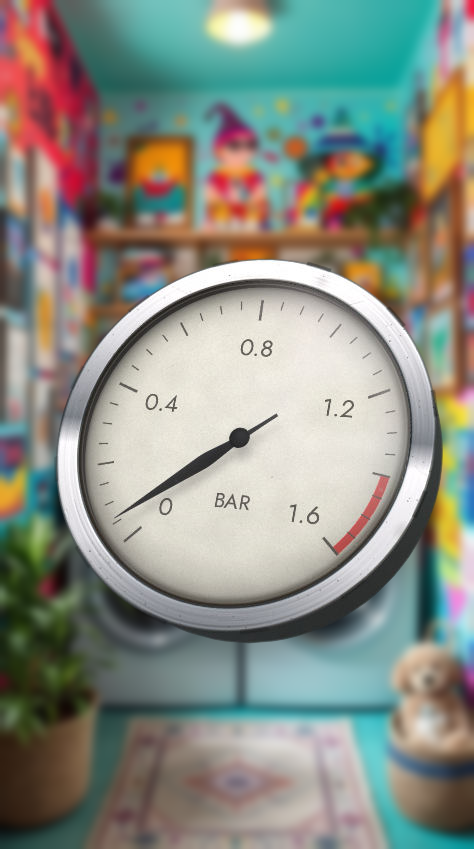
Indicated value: 0.05 bar
